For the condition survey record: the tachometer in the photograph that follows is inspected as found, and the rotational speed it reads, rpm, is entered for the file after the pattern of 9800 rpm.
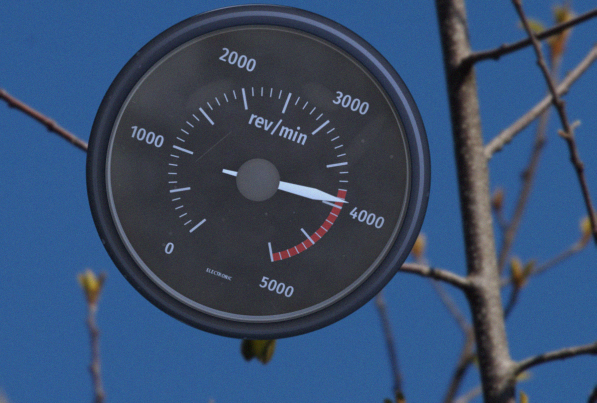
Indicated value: 3900 rpm
